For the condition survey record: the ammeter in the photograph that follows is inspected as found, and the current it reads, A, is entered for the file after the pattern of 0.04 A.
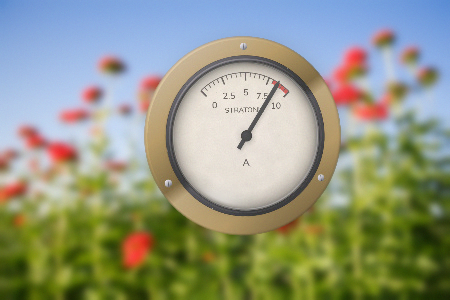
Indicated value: 8.5 A
